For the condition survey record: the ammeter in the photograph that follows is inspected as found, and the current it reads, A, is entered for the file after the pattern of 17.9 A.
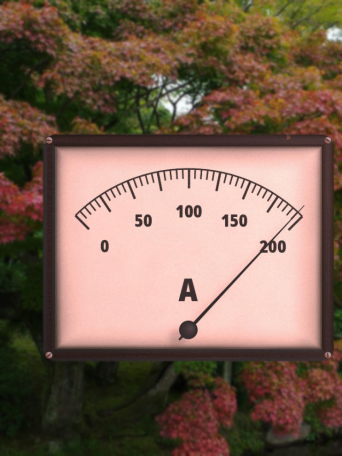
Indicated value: 195 A
